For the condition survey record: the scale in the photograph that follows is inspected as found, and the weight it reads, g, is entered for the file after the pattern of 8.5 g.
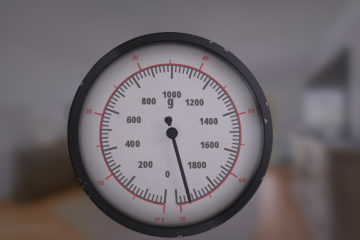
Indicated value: 1940 g
